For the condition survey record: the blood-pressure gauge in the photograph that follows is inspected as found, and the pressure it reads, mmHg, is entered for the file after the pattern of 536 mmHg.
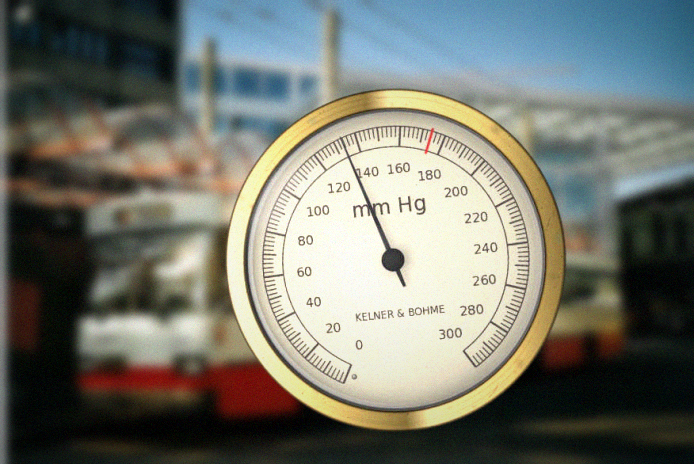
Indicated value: 134 mmHg
